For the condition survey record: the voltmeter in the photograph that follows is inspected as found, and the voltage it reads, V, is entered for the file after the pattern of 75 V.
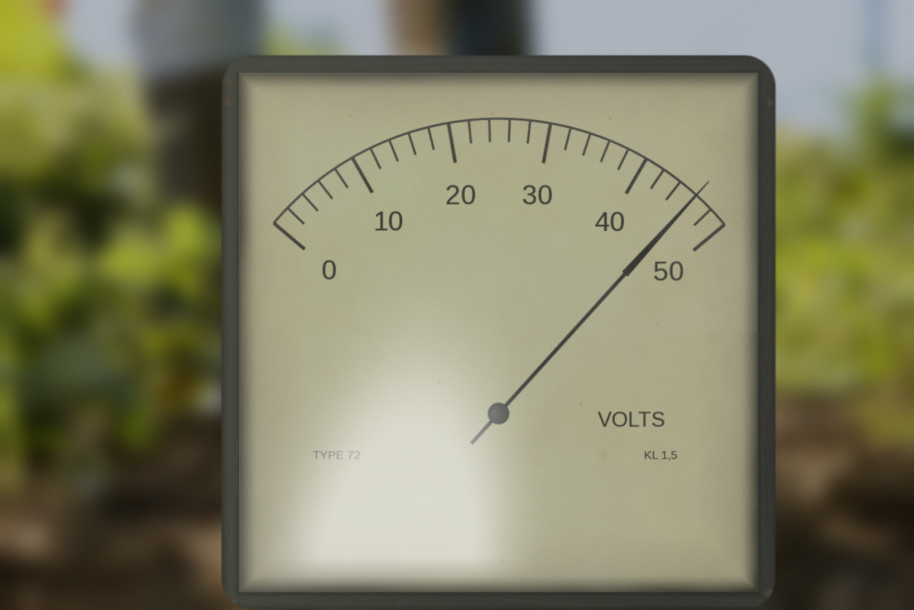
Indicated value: 46 V
